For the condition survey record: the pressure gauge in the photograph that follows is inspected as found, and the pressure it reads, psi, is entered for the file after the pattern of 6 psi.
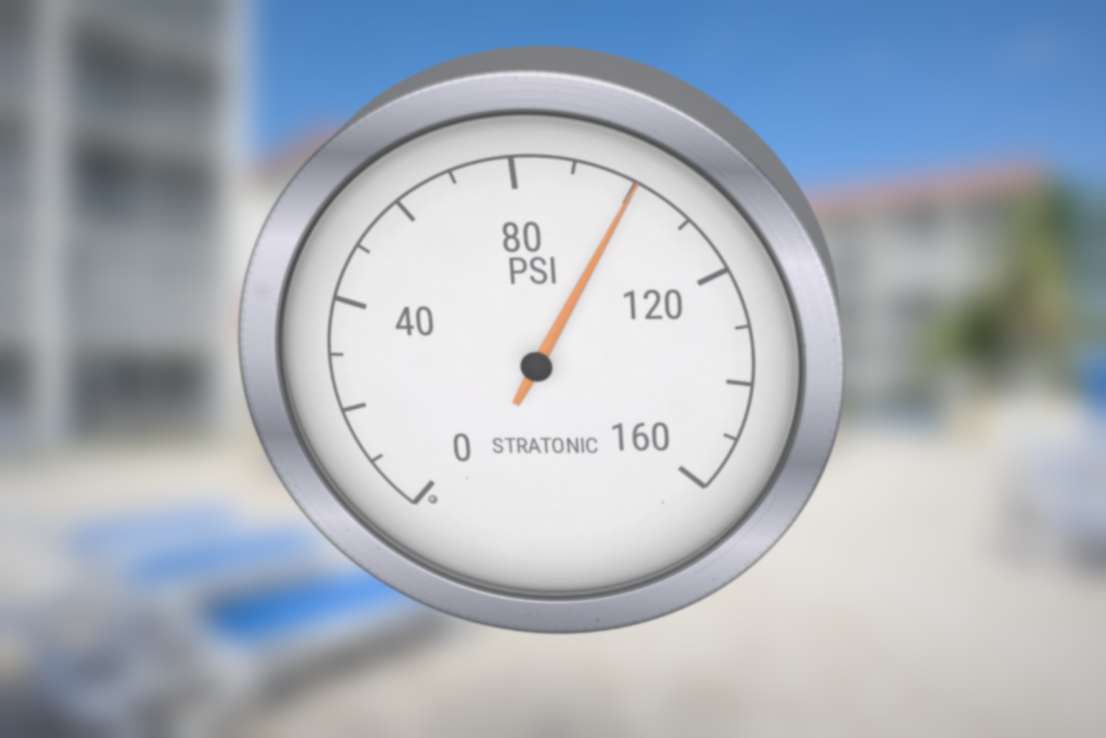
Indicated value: 100 psi
